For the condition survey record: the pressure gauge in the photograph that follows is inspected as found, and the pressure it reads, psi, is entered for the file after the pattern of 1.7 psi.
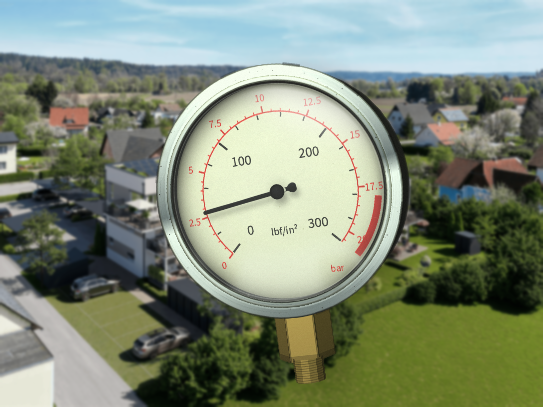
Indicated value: 40 psi
